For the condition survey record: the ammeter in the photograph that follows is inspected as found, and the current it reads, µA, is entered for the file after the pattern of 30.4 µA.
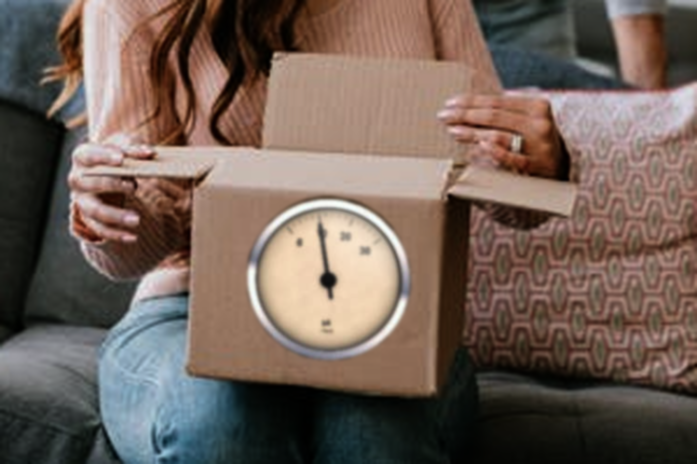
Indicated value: 10 µA
